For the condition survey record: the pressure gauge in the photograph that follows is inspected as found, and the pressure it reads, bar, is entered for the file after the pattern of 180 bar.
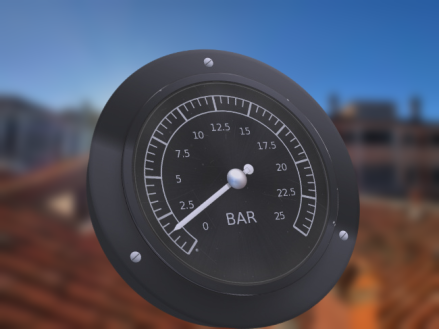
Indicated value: 1.5 bar
